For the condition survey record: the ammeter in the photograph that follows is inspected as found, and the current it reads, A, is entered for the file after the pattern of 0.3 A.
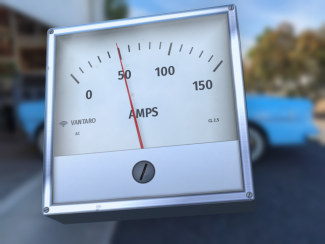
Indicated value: 50 A
